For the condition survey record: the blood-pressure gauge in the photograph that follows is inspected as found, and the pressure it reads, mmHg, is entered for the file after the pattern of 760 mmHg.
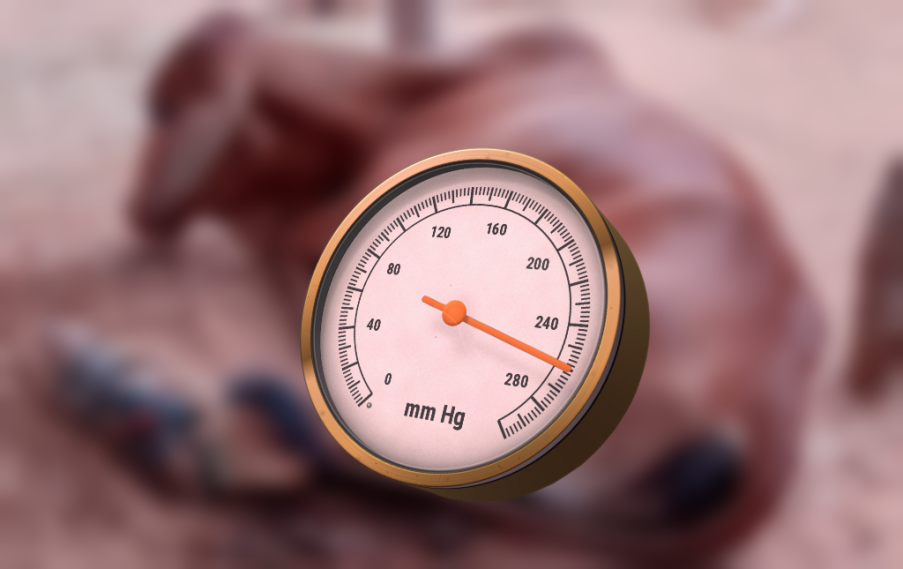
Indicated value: 260 mmHg
